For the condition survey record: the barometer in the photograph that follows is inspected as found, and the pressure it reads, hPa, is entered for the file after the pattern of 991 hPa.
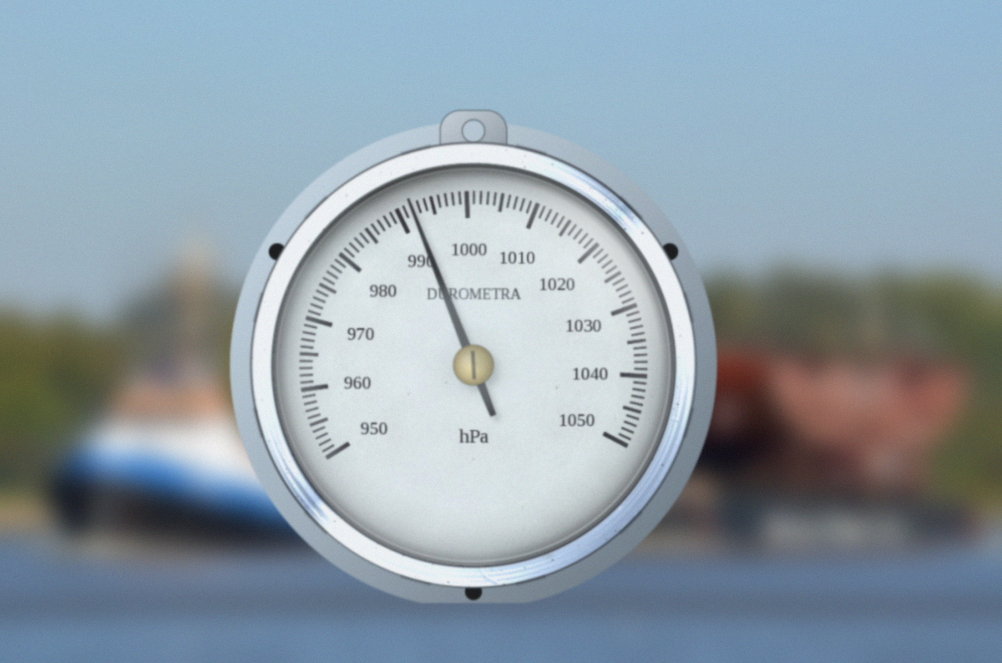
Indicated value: 992 hPa
